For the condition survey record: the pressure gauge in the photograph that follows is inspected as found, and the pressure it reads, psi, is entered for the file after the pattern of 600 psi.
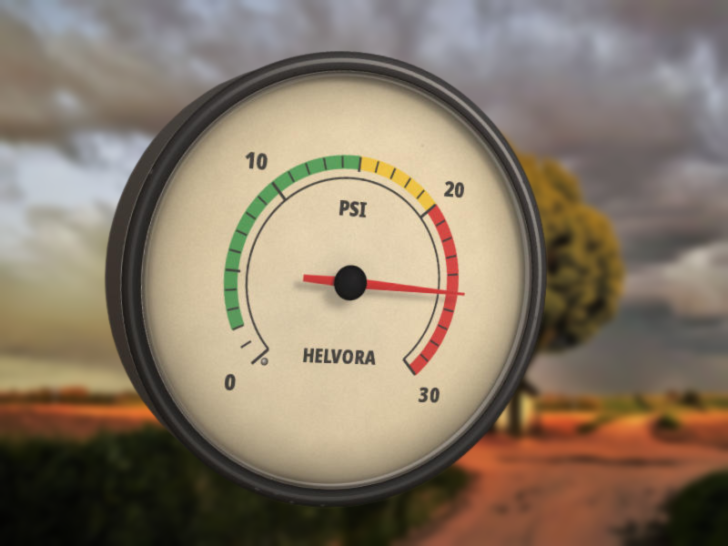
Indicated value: 25 psi
